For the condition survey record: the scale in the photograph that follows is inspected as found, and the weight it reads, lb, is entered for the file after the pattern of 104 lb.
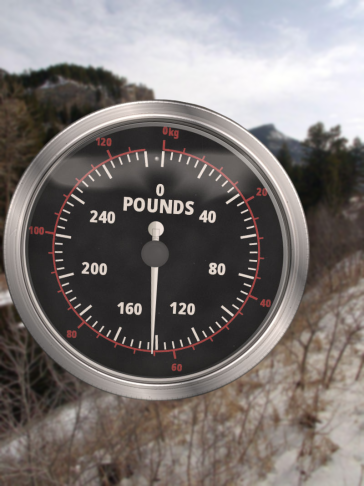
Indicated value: 142 lb
